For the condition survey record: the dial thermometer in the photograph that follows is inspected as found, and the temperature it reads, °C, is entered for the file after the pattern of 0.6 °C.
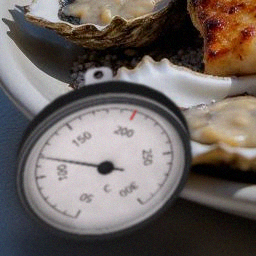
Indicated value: 120 °C
